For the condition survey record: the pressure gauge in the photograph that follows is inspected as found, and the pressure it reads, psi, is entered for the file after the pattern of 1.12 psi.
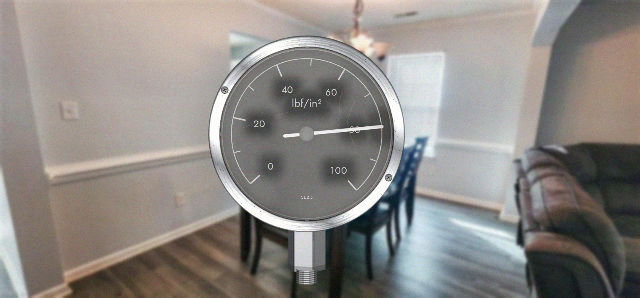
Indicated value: 80 psi
